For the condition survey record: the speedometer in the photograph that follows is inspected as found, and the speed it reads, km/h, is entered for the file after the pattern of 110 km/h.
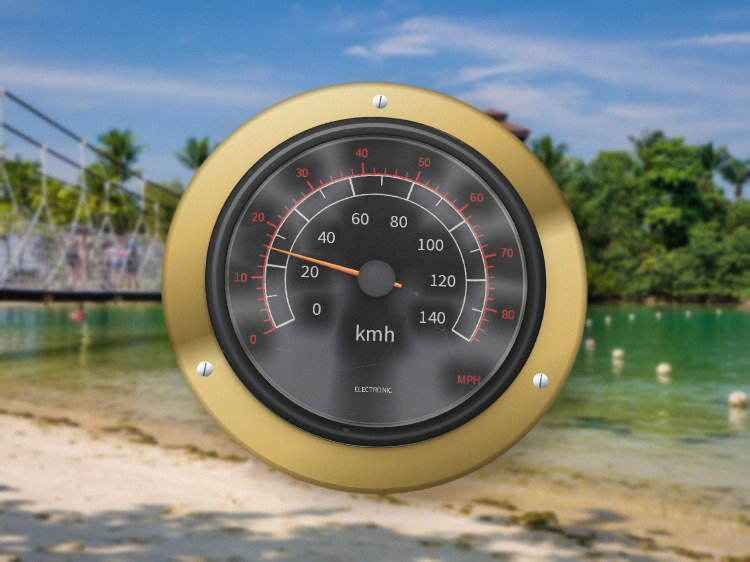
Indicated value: 25 km/h
